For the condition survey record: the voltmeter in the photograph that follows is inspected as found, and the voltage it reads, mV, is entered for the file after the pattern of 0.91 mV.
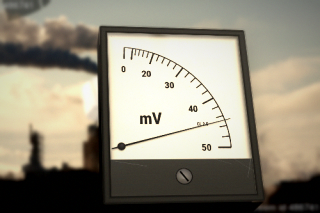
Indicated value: 45 mV
